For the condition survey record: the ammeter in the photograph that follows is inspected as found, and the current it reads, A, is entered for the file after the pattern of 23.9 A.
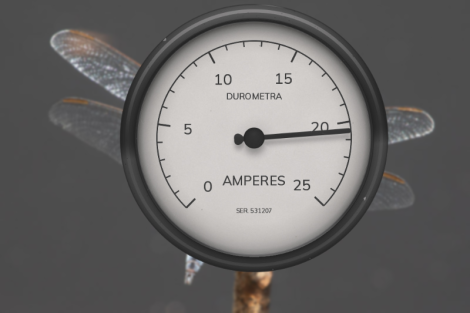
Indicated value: 20.5 A
